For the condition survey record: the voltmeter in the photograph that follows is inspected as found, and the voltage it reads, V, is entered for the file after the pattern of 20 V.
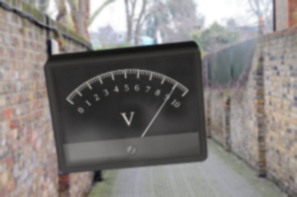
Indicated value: 9 V
